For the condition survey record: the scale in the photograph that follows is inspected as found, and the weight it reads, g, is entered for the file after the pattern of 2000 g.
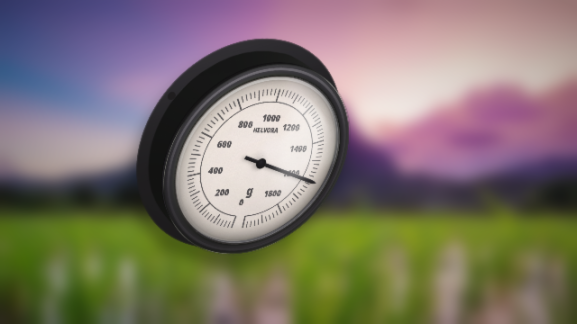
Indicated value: 1600 g
